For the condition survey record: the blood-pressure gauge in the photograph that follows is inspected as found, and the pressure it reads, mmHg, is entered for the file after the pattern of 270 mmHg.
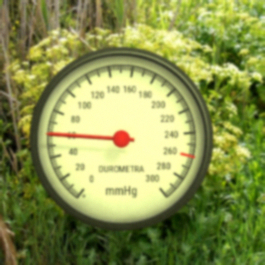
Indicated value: 60 mmHg
